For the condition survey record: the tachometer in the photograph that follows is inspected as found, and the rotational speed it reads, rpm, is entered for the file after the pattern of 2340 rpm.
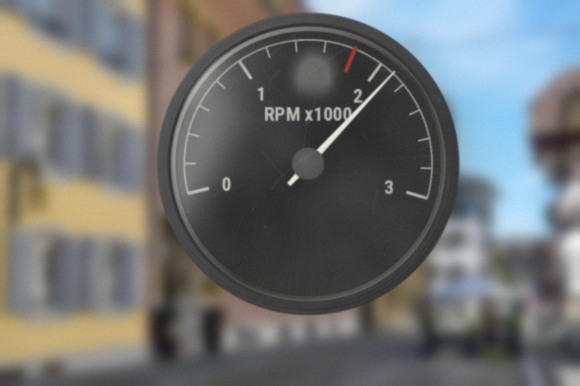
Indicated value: 2100 rpm
